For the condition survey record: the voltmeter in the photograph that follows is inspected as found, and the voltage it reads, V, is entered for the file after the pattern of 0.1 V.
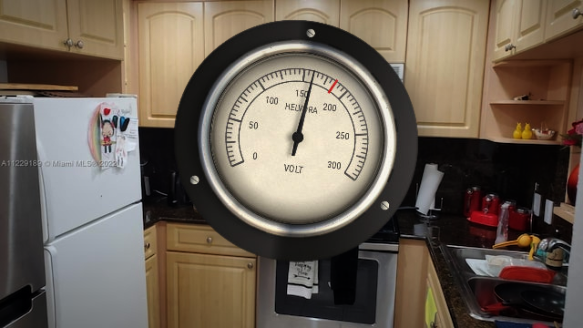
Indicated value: 160 V
